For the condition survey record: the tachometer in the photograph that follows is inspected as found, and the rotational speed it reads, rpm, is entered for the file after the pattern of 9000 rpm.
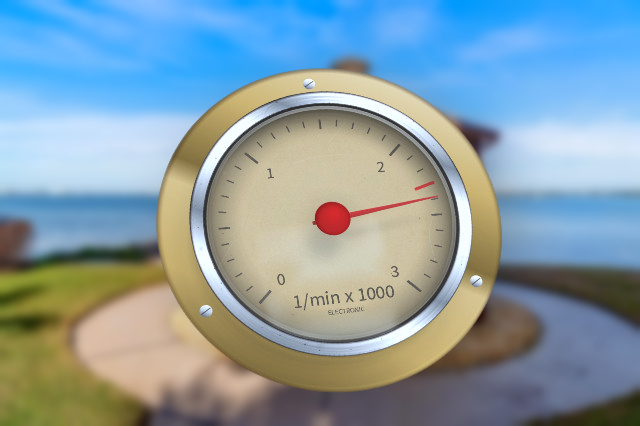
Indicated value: 2400 rpm
